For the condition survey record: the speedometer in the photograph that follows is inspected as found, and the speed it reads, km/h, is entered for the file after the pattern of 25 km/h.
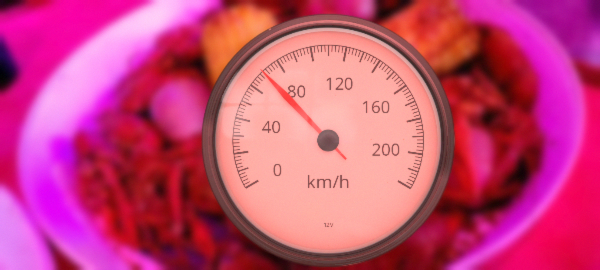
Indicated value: 70 km/h
